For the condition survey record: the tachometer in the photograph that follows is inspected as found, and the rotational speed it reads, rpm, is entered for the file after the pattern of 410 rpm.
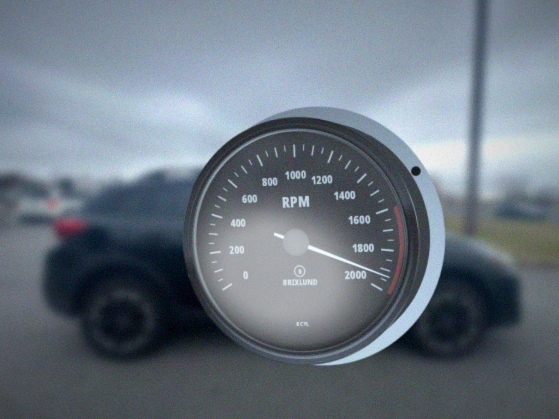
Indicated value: 1925 rpm
